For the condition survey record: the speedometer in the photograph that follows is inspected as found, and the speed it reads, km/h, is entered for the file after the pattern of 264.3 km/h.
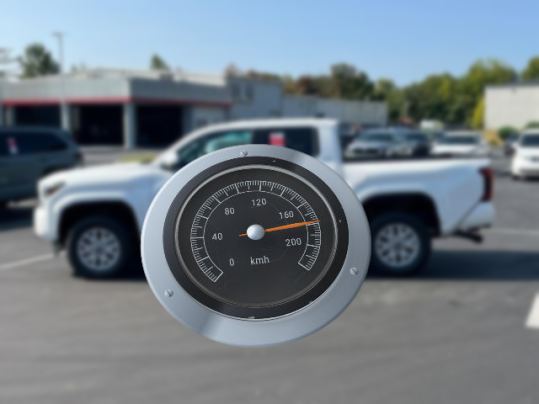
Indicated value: 180 km/h
